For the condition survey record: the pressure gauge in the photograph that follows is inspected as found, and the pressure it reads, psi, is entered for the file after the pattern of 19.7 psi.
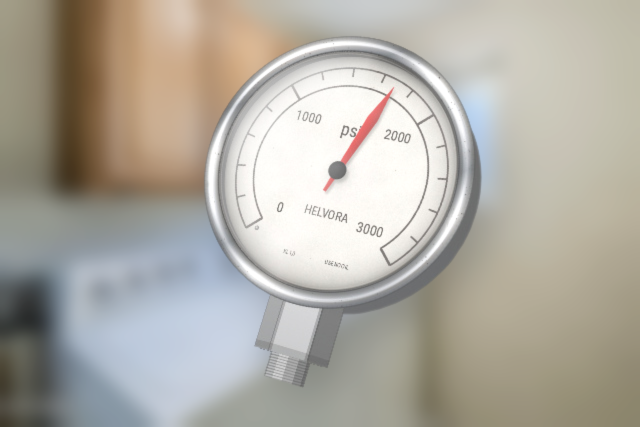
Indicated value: 1700 psi
